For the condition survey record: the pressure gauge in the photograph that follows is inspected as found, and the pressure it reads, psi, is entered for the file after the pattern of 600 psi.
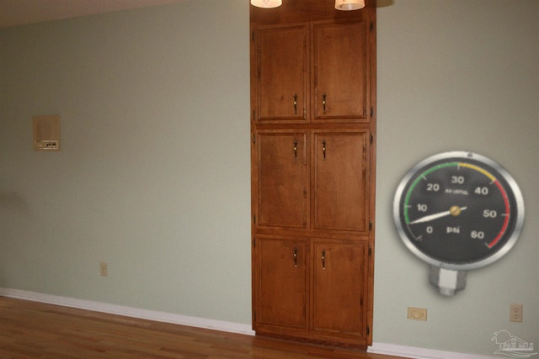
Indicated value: 5 psi
